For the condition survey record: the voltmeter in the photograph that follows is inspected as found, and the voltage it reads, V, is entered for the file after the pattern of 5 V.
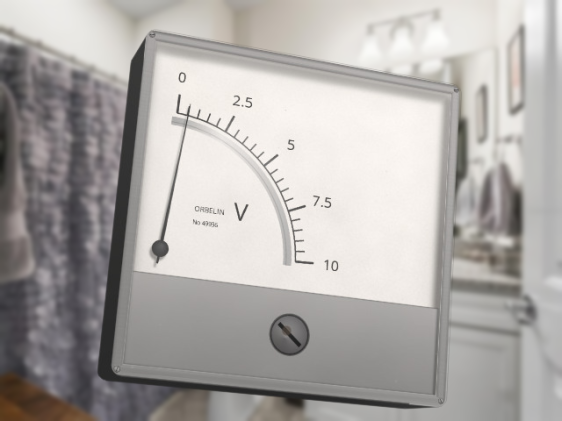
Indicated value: 0.5 V
